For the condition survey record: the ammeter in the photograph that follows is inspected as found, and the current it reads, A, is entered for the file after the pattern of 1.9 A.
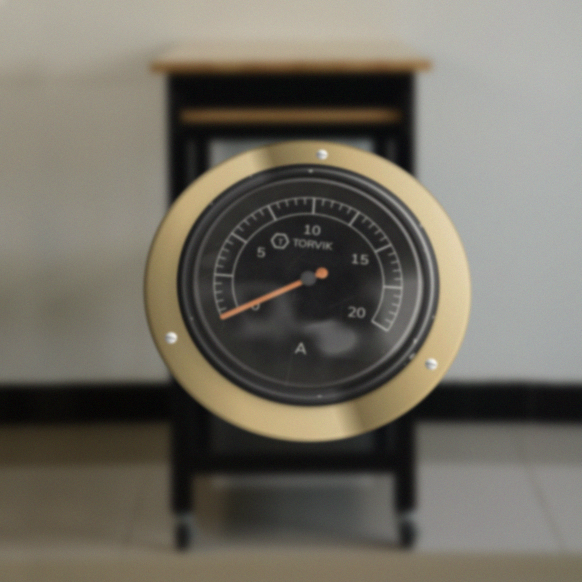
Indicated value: 0 A
